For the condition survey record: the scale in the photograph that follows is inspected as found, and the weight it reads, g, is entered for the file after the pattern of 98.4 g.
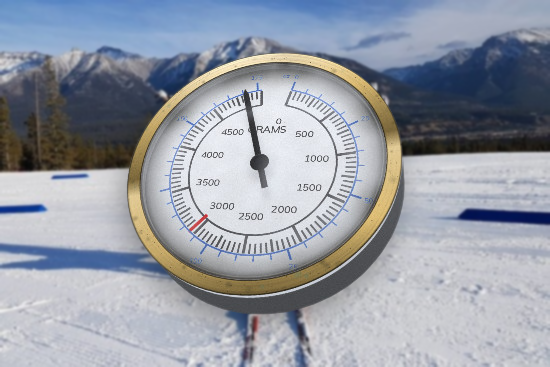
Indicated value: 4850 g
